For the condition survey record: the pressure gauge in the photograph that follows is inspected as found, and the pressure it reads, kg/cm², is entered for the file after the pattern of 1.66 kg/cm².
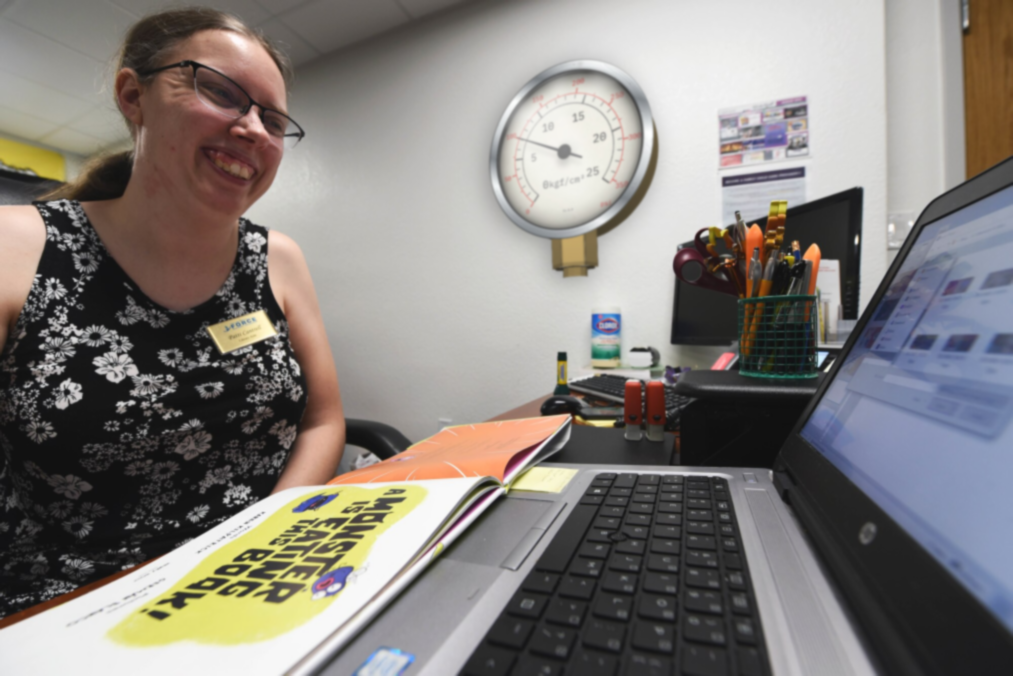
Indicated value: 7 kg/cm²
